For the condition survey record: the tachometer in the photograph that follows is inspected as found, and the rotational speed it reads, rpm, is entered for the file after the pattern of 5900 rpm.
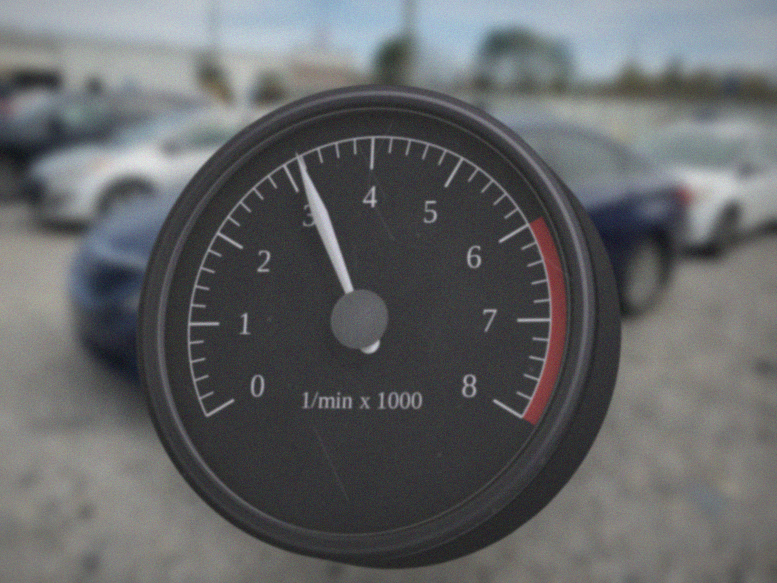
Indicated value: 3200 rpm
